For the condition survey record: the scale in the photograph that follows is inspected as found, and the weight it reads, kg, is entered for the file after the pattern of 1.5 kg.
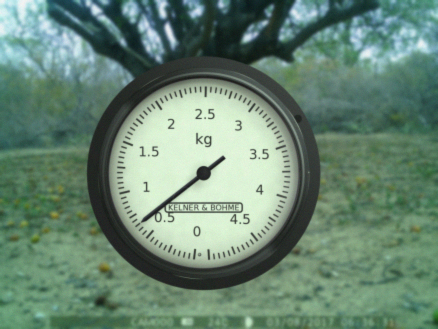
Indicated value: 0.65 kg
